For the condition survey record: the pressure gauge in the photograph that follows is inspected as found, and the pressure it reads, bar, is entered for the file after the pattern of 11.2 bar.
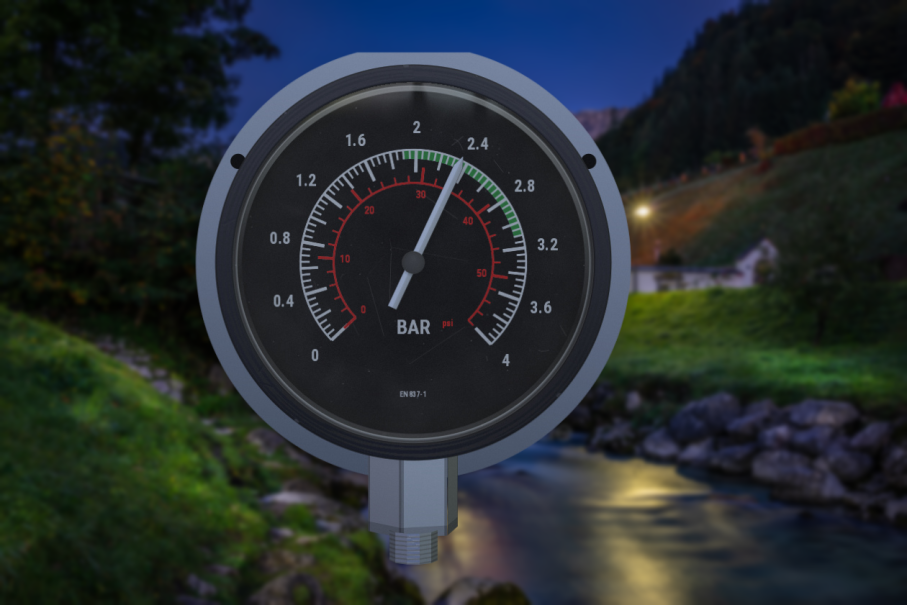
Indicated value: 2.35 bar
